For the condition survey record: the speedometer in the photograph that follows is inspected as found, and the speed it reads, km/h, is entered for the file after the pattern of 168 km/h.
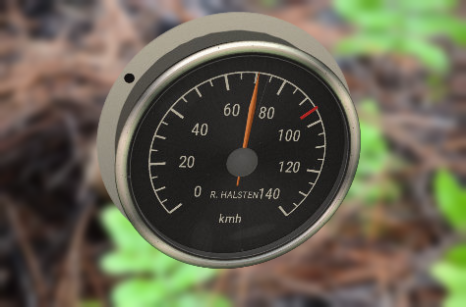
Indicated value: 70 km/h
